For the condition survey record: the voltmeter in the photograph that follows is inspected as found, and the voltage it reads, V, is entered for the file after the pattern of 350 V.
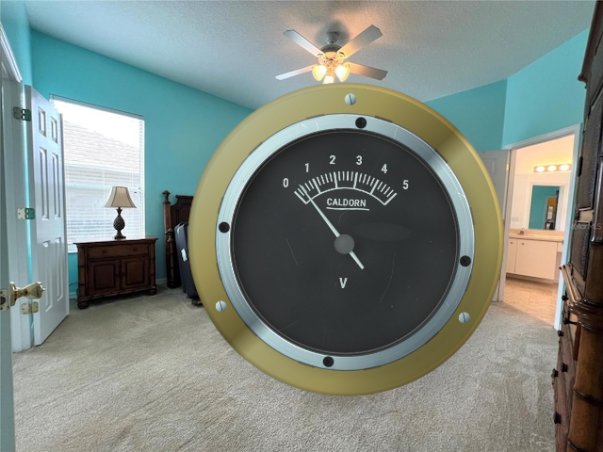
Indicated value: 0.4 V
